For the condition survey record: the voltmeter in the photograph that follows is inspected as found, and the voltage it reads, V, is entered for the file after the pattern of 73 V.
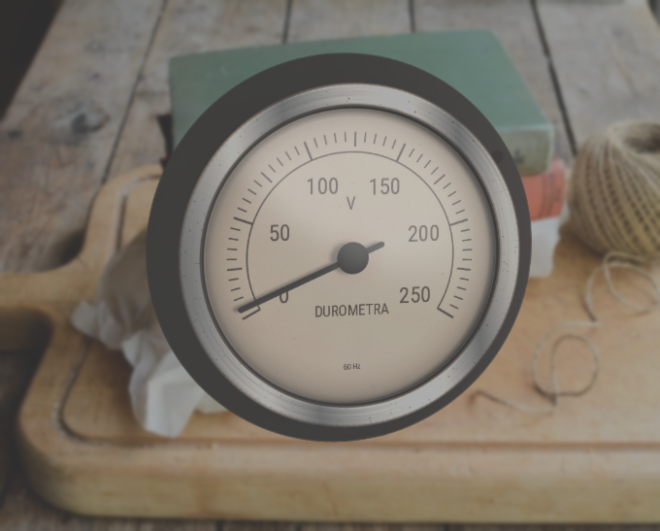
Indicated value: 5 V
